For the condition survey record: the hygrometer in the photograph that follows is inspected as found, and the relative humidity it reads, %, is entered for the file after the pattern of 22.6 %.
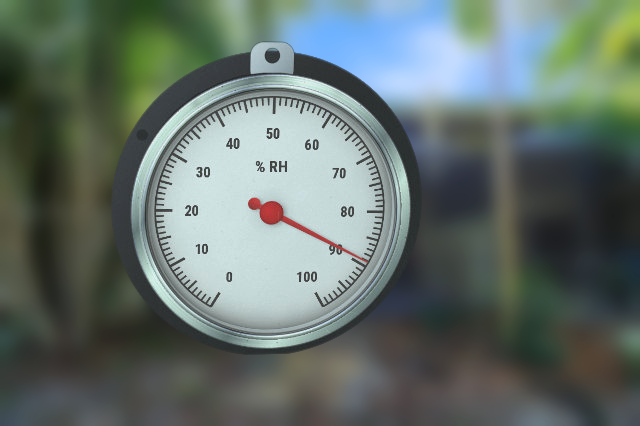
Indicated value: 89 %
